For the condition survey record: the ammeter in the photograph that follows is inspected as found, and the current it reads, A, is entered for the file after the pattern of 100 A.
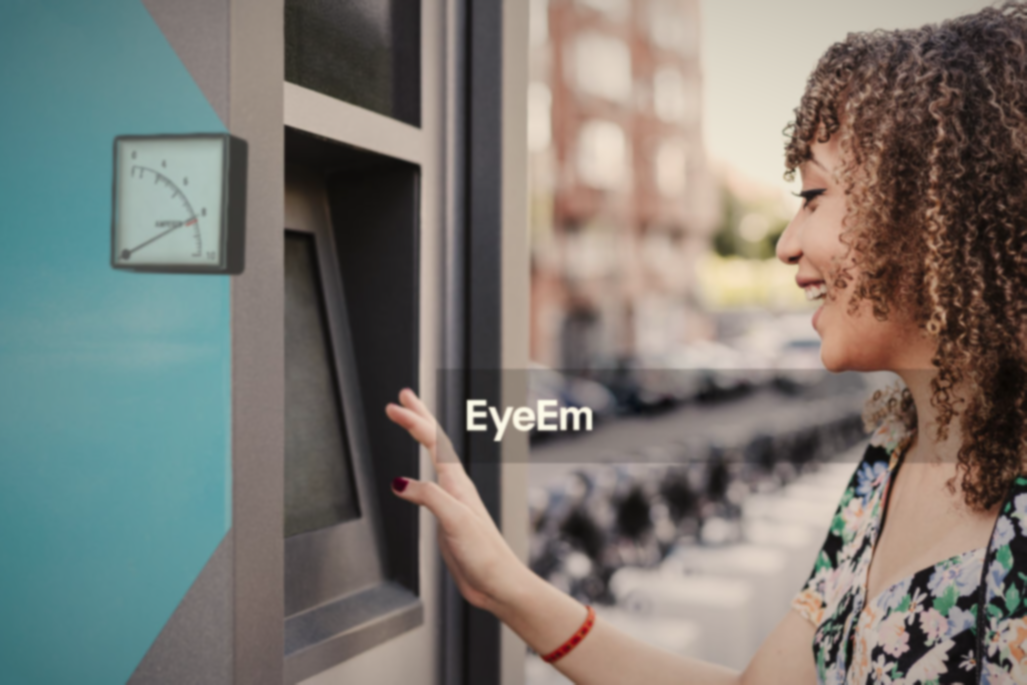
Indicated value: 8 A
